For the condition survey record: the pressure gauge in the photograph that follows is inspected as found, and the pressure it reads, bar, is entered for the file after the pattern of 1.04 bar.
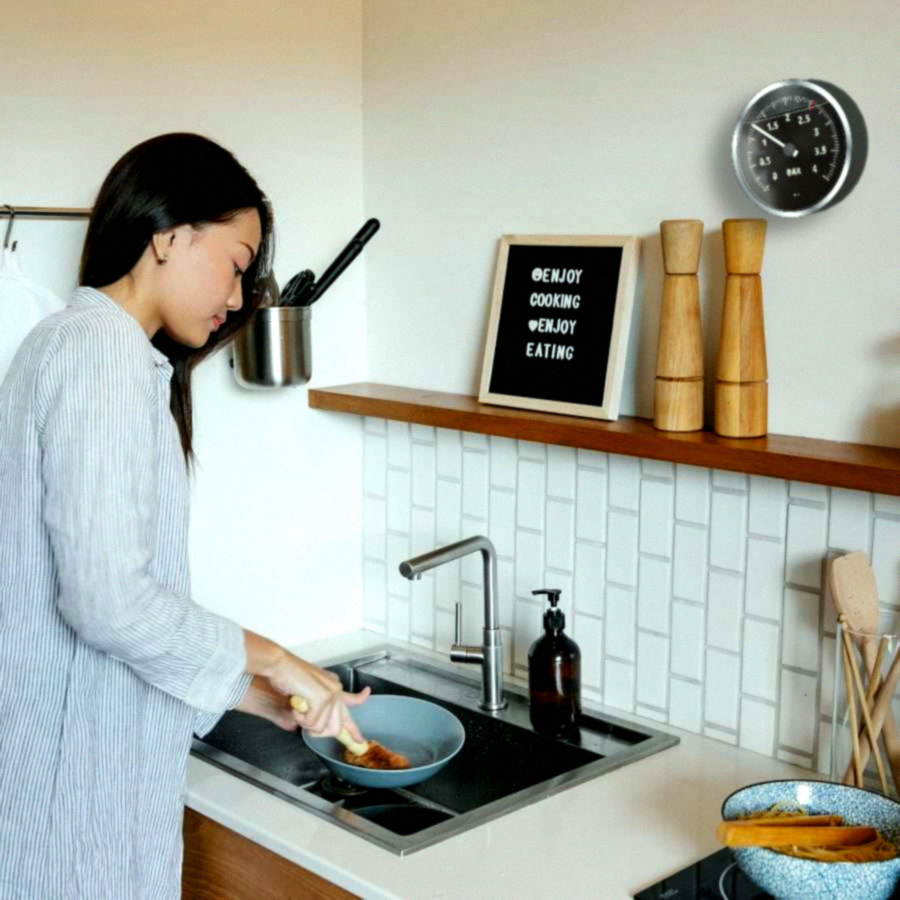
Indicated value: 1.25 bar
